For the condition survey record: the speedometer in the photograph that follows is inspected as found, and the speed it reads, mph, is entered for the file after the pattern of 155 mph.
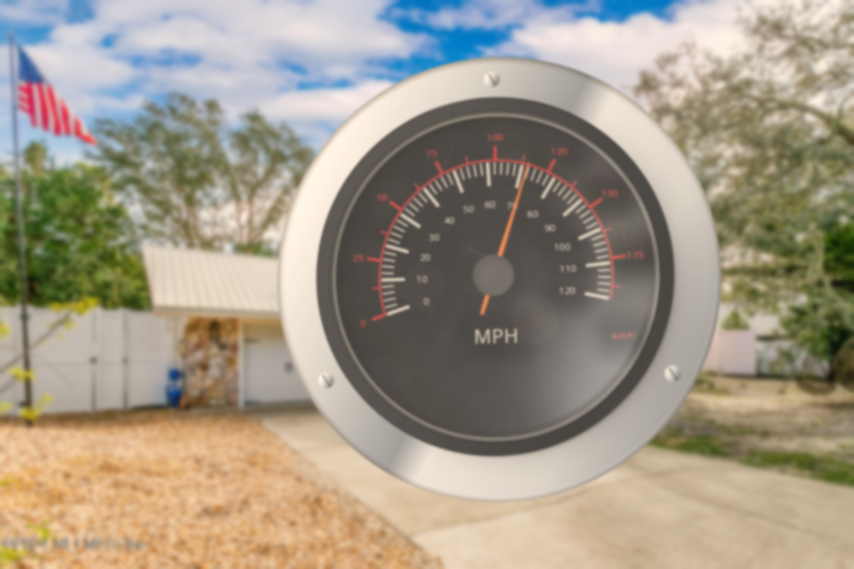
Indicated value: 72 mph
